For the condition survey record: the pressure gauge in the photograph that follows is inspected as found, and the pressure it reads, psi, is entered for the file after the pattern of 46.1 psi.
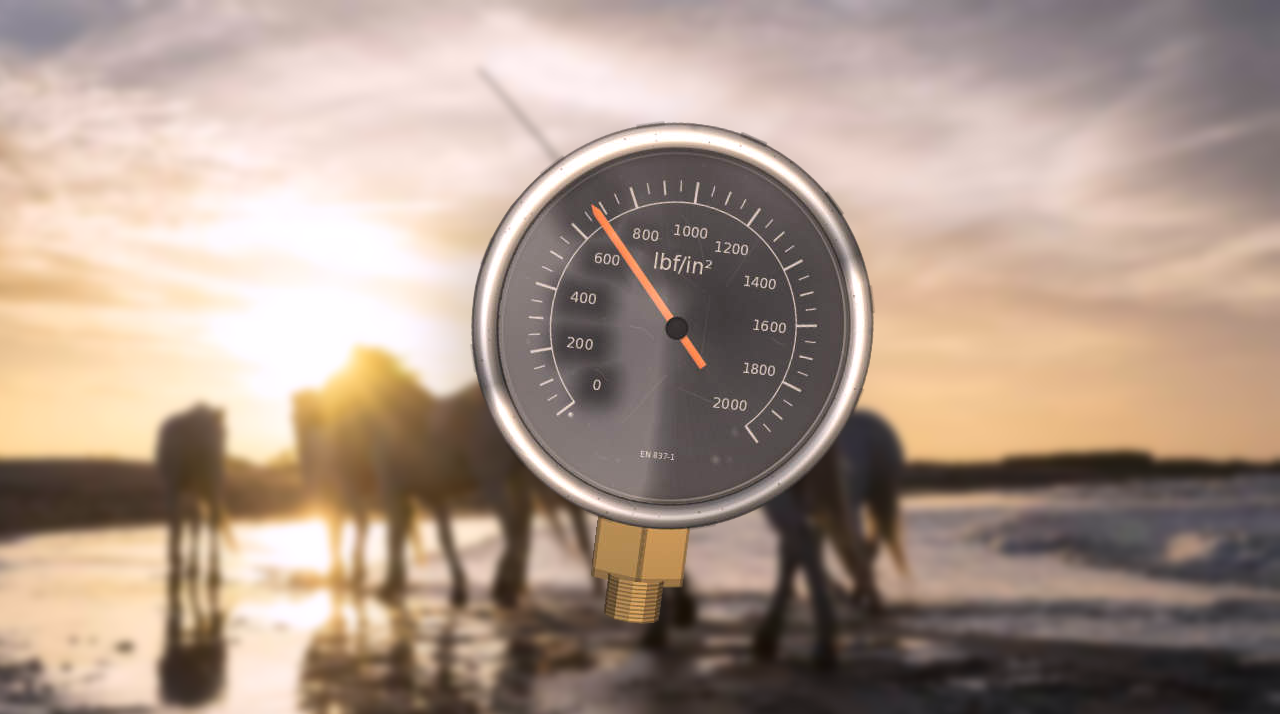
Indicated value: 675 psi
